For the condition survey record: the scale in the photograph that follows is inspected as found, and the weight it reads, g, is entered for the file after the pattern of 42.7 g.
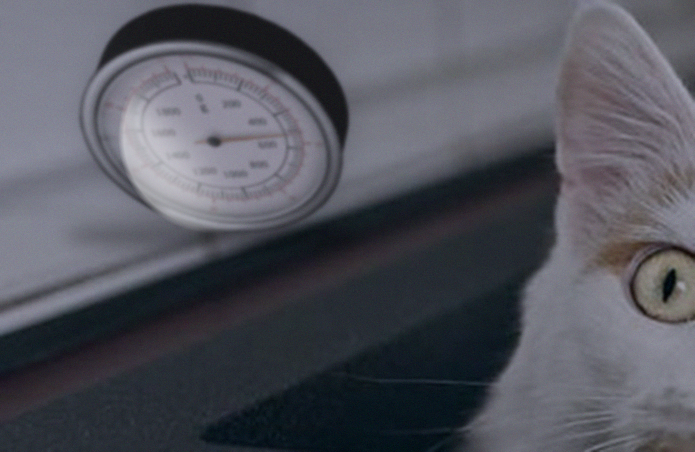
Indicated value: 500 g
